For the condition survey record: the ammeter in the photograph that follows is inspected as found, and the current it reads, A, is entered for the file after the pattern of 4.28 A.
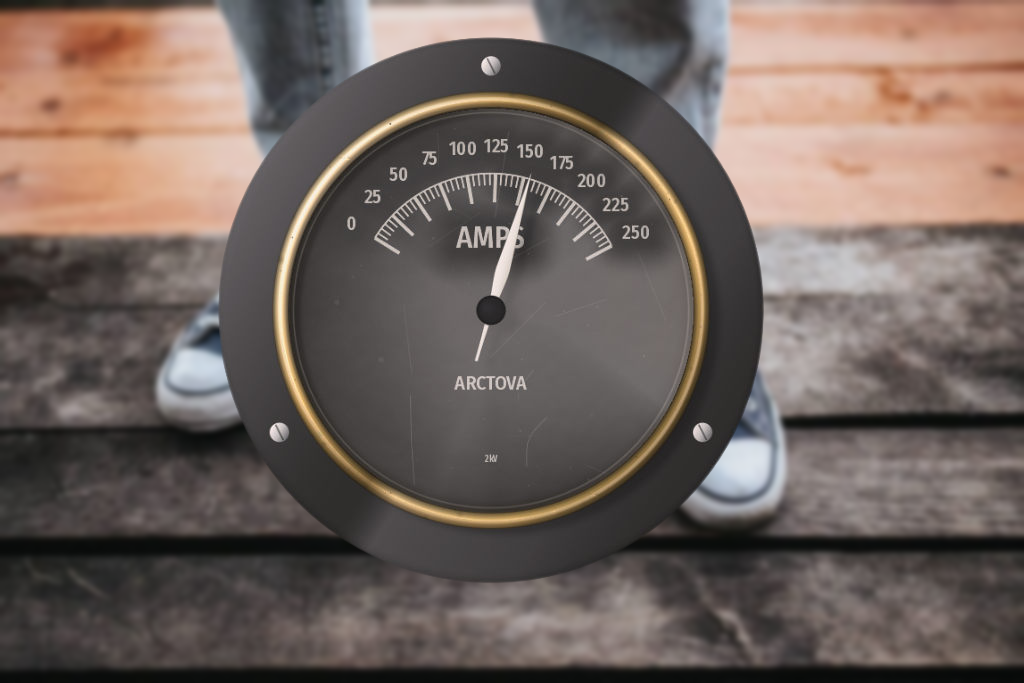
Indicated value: 155 A
